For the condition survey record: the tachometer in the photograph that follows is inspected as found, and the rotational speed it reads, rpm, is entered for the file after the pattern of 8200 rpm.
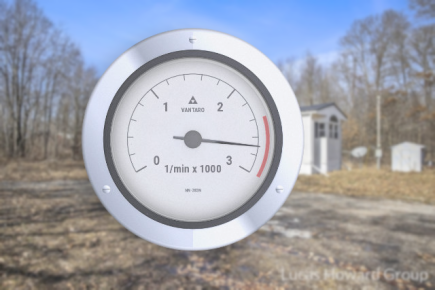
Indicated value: 2700 rpm
